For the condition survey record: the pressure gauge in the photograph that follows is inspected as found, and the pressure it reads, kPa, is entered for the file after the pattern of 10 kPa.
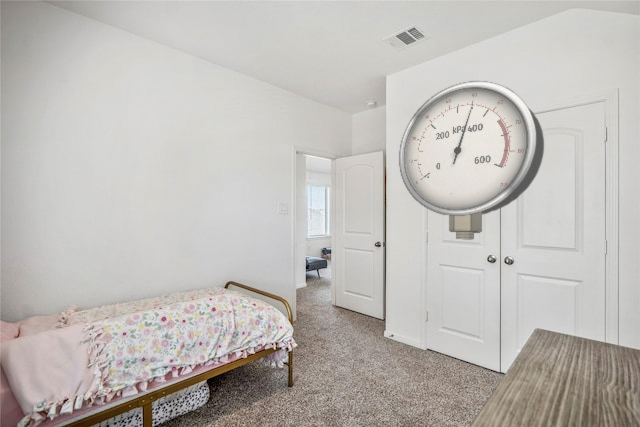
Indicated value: 350 kPa
